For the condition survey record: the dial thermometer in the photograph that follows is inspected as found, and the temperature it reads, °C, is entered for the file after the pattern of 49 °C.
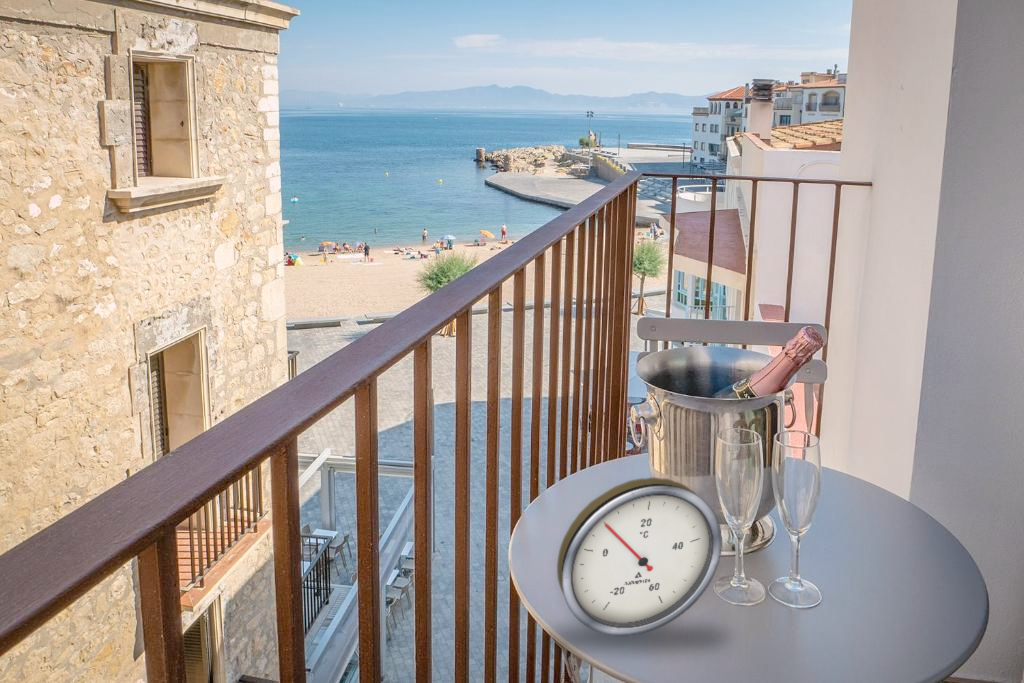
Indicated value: 8 °C
